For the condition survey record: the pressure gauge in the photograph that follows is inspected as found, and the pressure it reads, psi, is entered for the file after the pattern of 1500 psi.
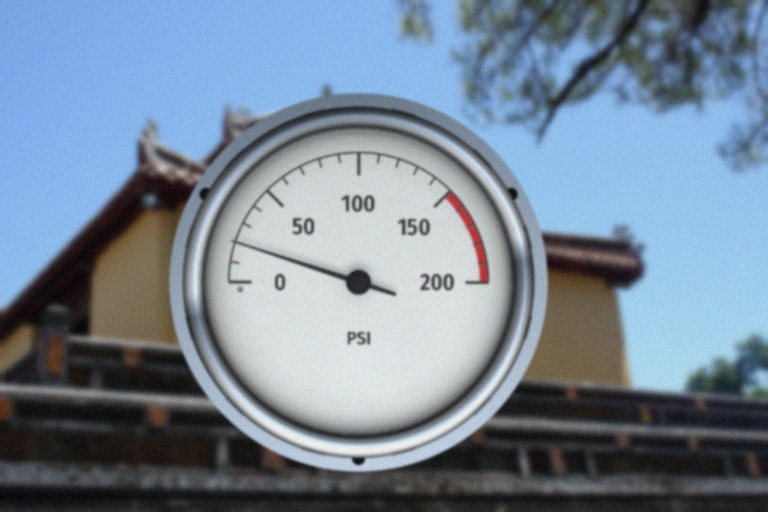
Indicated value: 20 psi
